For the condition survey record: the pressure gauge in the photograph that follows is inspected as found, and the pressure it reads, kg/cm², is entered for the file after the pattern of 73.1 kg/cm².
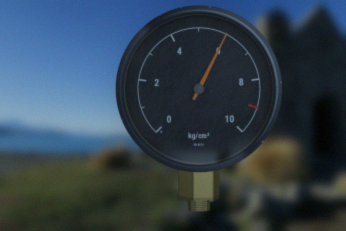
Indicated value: 6 kg/cm²
